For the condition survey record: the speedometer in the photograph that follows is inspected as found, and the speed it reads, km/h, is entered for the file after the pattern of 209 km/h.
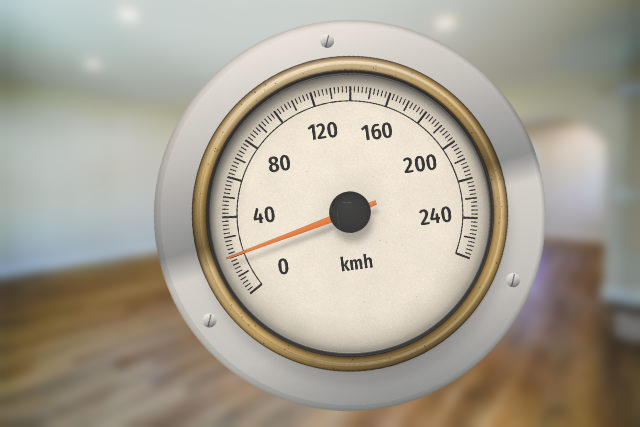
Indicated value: 20 km/h
